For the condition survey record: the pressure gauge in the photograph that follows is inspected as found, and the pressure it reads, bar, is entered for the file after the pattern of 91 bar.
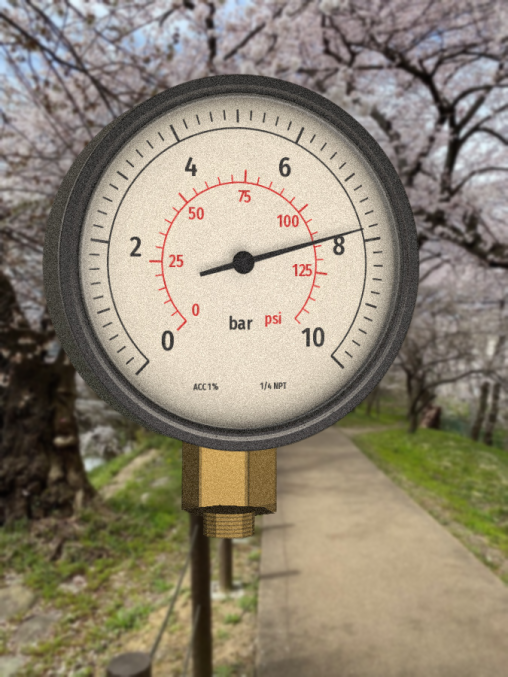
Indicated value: 7.8 bar
